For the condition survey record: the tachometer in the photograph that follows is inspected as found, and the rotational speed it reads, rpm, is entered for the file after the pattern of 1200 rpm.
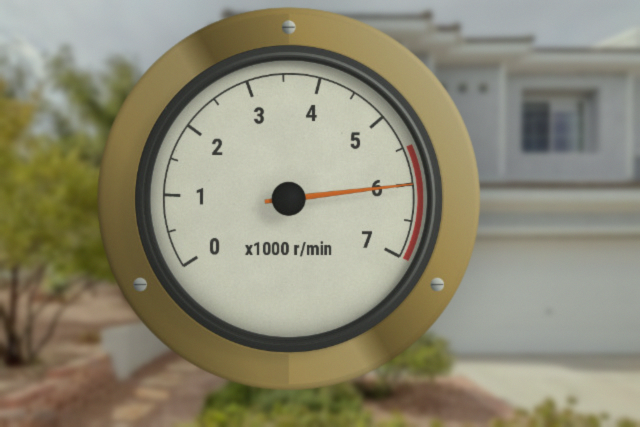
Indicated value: 6000 rpm
